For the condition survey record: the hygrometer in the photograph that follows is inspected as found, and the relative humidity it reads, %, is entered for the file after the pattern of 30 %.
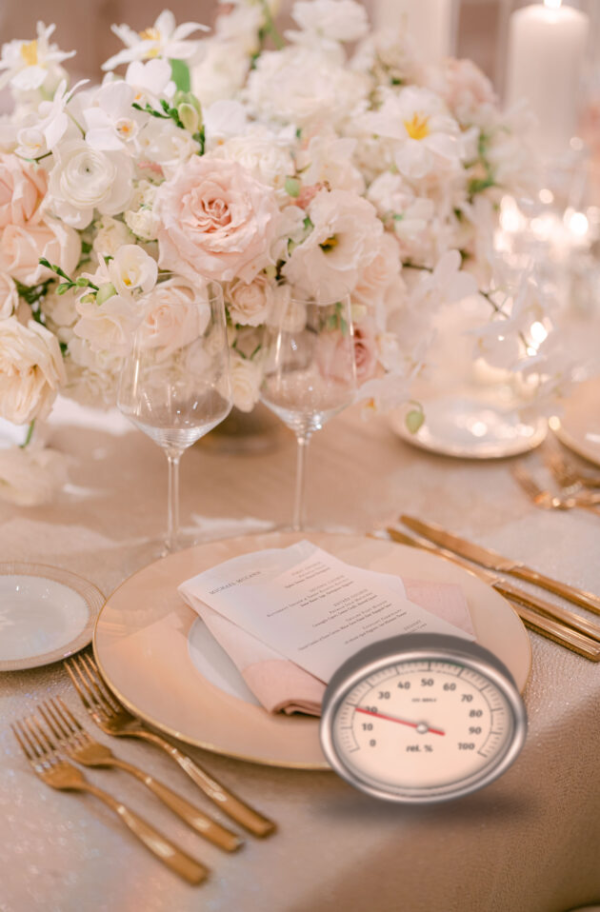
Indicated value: 20 %
